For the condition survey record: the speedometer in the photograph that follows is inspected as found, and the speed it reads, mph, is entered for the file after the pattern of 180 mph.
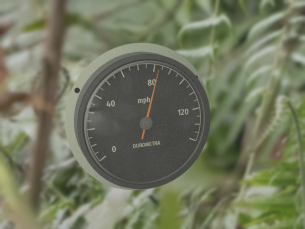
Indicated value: 82.5 mph
